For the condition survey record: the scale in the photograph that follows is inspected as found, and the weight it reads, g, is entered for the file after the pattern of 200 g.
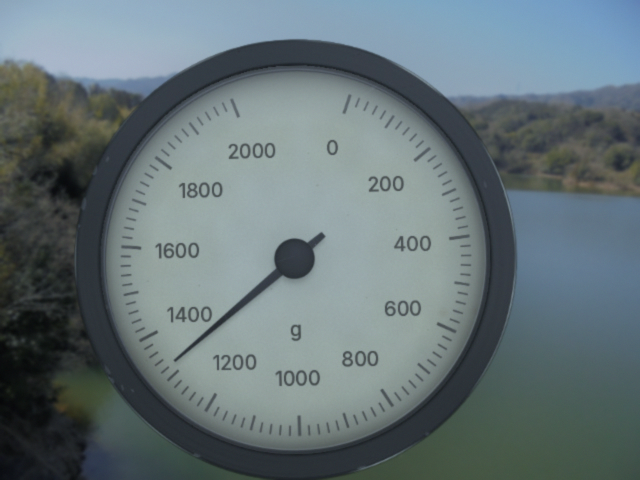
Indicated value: 1320 g
